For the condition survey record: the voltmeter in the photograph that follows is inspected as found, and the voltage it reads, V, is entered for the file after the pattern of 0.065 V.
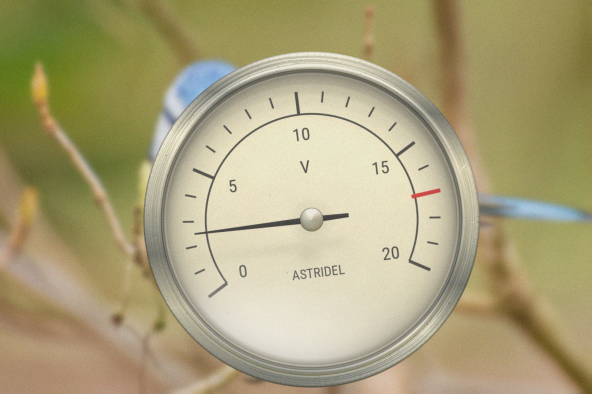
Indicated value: 2.5 V
